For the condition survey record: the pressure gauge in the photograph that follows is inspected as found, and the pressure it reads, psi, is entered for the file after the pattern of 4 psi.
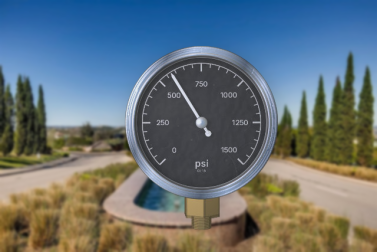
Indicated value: 575 psi
